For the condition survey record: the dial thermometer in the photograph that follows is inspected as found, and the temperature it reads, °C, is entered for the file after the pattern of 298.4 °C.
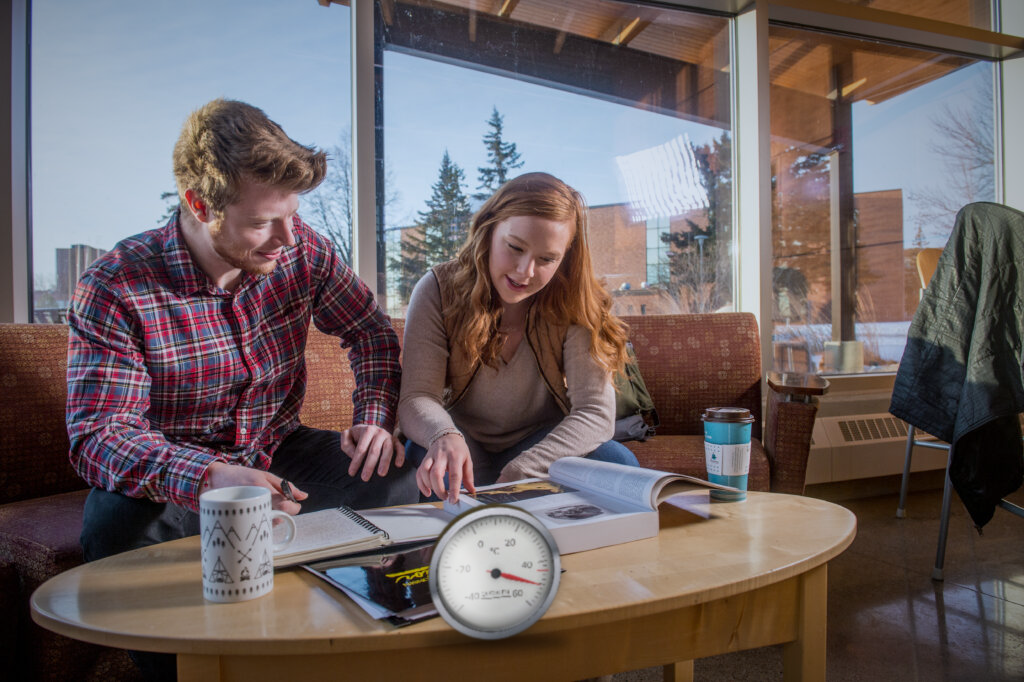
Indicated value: 50 °C
